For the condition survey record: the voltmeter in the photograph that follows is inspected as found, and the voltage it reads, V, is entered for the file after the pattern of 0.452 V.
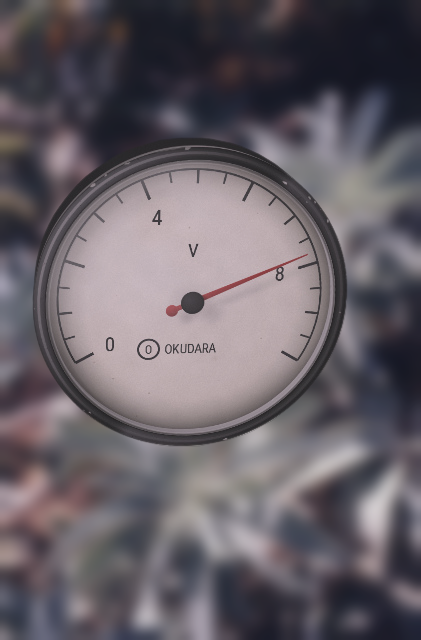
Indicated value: 7.75 V
